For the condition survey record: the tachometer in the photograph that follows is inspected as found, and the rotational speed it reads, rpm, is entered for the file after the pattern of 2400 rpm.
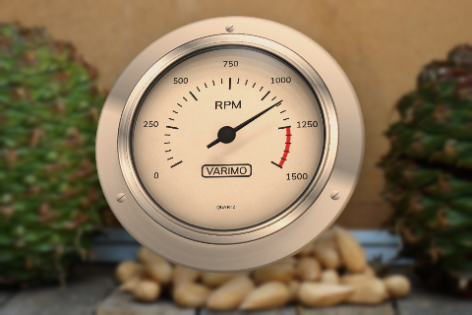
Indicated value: 1100 rpm
